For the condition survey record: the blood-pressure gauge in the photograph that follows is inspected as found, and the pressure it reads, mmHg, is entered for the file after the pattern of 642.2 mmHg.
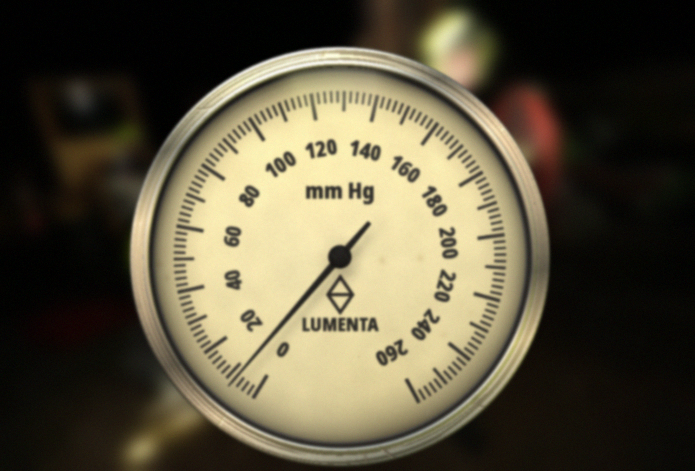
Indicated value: 8 mmHg
